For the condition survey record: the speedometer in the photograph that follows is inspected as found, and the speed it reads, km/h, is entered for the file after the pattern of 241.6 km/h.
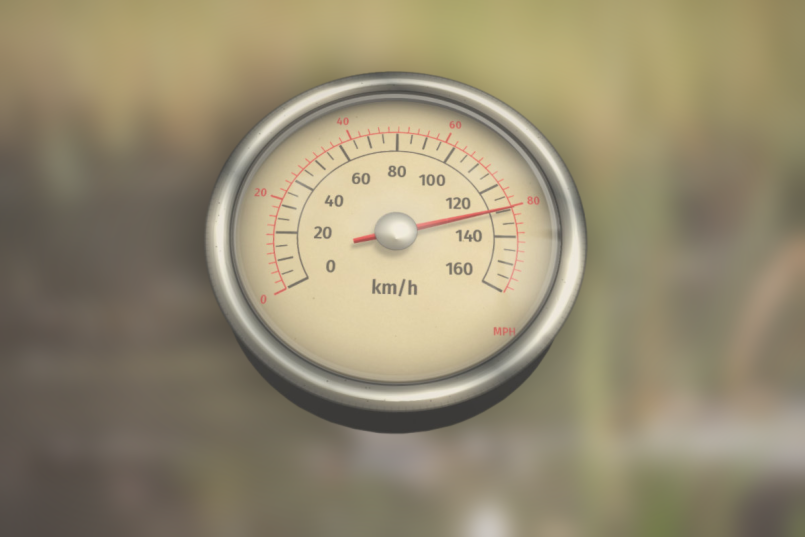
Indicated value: 130 km/h
